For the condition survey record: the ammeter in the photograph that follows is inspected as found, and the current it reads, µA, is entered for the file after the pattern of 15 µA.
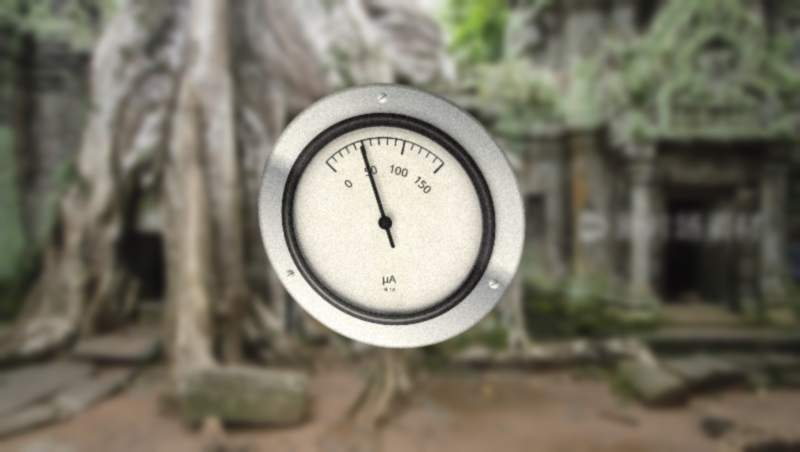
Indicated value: 50 µA
